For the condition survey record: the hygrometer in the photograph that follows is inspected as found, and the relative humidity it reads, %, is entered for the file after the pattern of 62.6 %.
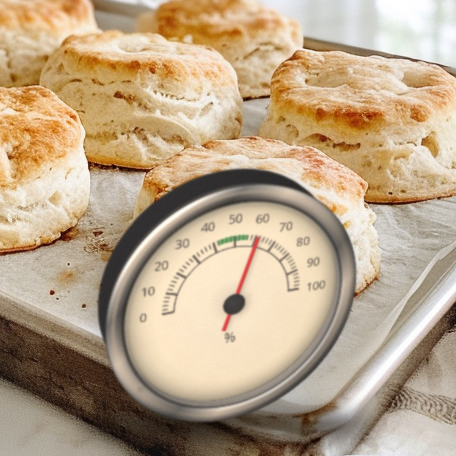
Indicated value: 60 %
